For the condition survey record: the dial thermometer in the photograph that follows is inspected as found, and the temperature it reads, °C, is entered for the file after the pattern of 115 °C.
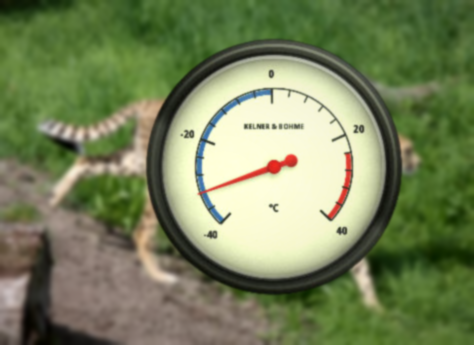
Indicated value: -32 °C
